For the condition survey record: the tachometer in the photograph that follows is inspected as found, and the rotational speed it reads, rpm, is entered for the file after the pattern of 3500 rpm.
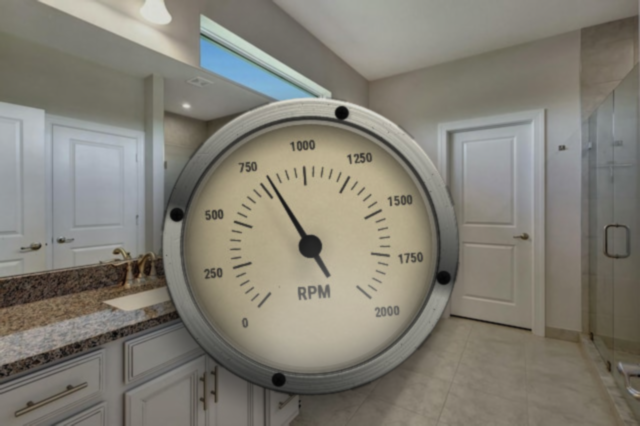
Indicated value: 800 rpm
